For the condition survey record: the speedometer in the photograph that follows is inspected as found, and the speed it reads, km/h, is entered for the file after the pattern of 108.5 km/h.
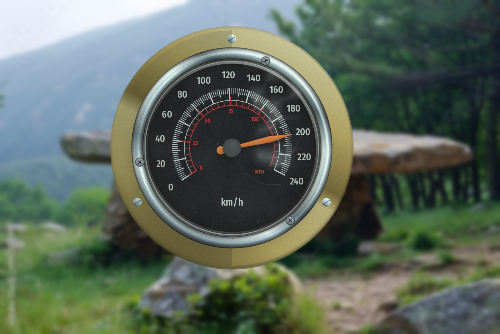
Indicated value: 200 km/h
